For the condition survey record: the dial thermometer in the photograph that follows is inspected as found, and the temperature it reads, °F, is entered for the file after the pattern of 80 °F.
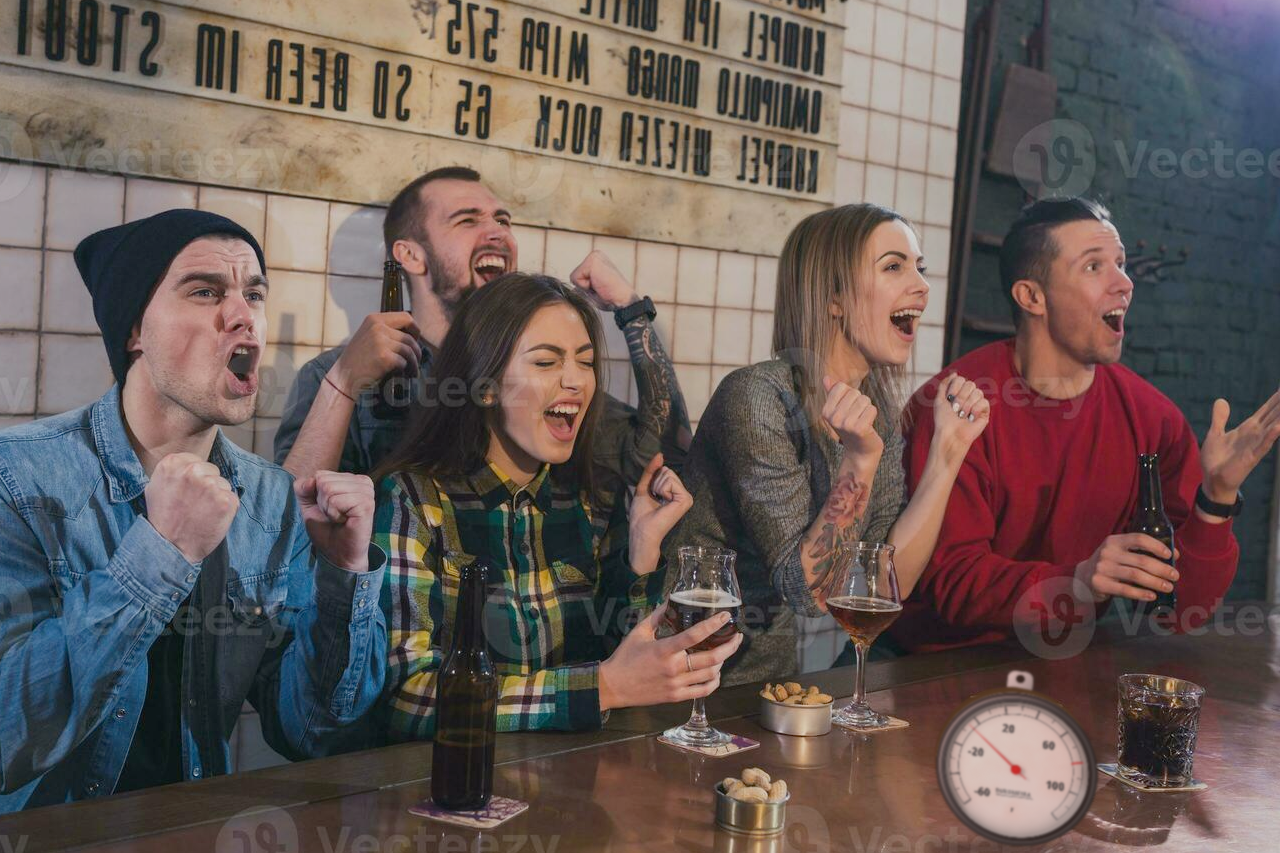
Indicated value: -5 °F
